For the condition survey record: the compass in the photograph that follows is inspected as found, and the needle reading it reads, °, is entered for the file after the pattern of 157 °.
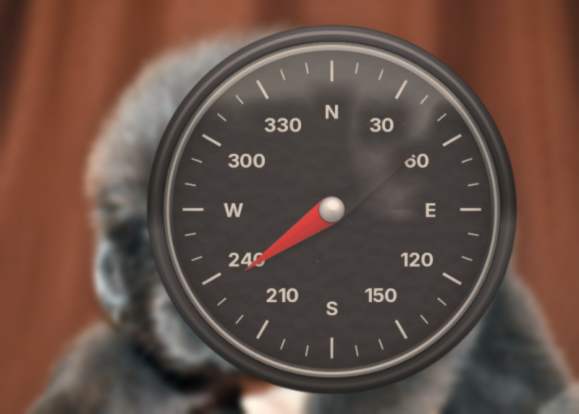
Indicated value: 235 °
